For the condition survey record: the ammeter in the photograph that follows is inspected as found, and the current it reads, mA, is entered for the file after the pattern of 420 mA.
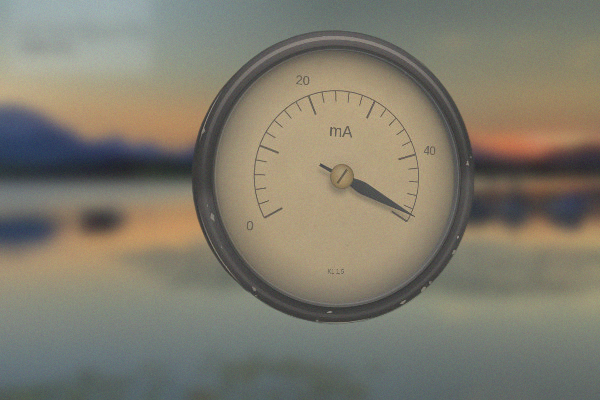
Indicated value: 49 mA
